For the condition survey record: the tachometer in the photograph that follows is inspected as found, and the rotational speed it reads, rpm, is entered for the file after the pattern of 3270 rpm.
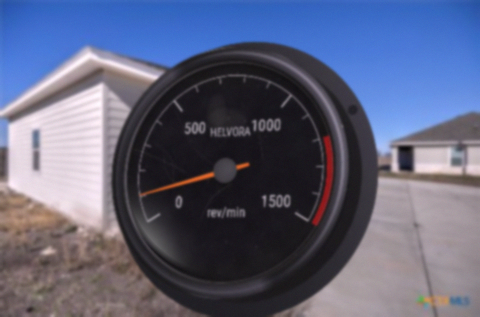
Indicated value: 100 rpm
